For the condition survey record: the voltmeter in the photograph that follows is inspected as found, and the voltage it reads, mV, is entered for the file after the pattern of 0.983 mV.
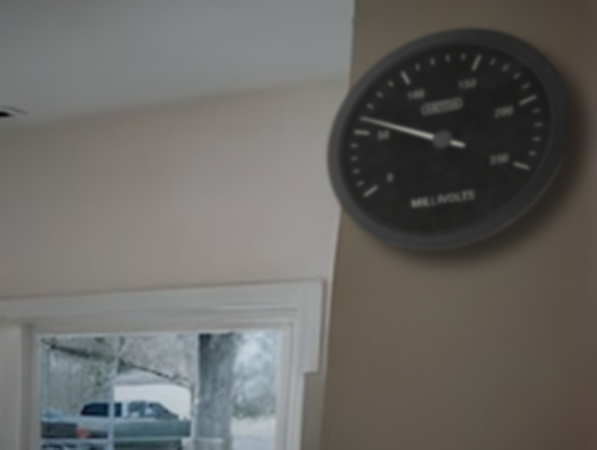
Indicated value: 60 mV
